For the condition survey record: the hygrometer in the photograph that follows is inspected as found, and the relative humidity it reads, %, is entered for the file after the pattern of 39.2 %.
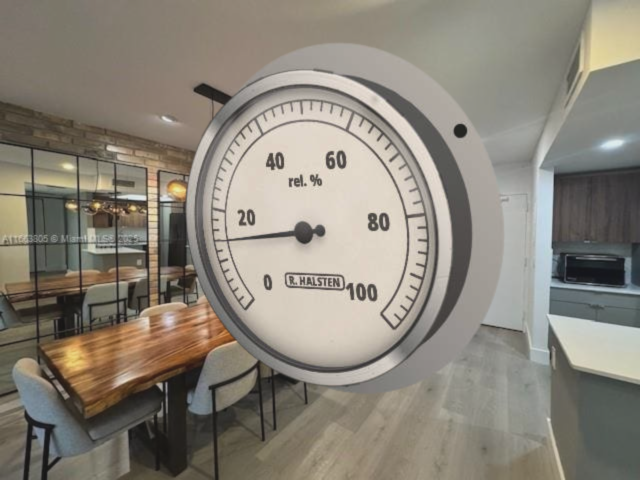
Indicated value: 14 %
